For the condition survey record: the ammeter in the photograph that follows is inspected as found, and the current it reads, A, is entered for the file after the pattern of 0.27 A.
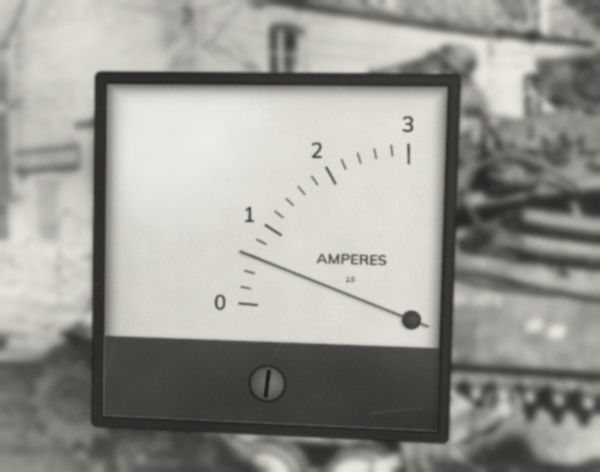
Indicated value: 0.6 A
